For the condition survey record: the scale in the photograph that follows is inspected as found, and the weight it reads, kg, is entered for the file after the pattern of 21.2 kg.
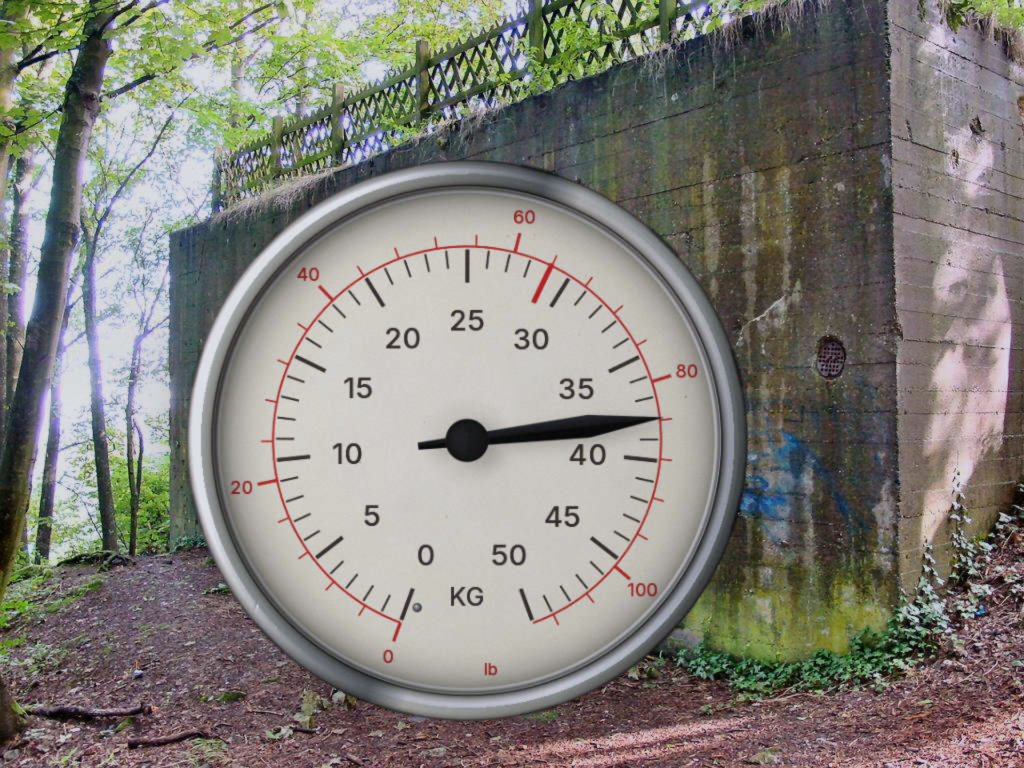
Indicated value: 38 kg
